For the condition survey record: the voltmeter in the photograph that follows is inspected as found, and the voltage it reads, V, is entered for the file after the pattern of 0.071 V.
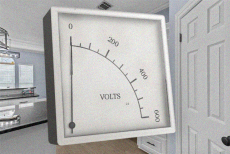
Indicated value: 0 V
